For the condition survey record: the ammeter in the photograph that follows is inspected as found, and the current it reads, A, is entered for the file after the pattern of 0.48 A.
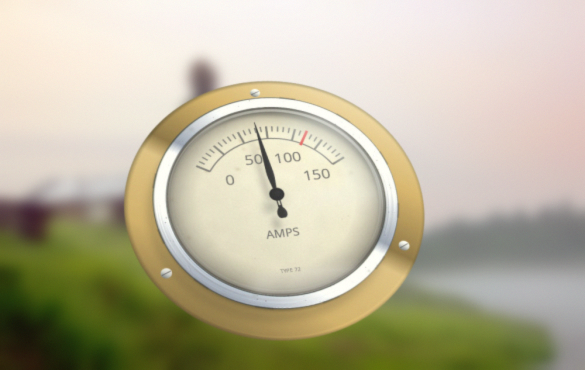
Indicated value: 65 A
